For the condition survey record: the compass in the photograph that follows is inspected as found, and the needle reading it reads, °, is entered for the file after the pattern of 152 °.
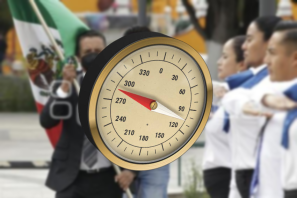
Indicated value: 285 °
